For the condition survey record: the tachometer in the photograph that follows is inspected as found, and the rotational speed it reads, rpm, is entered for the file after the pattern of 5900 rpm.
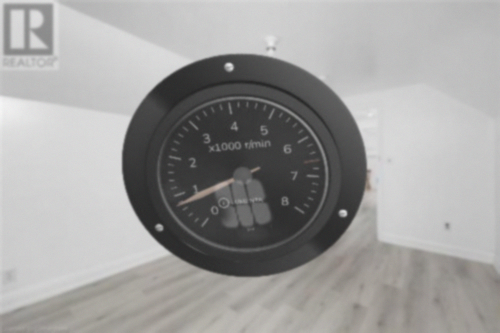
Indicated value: 800 rpm
